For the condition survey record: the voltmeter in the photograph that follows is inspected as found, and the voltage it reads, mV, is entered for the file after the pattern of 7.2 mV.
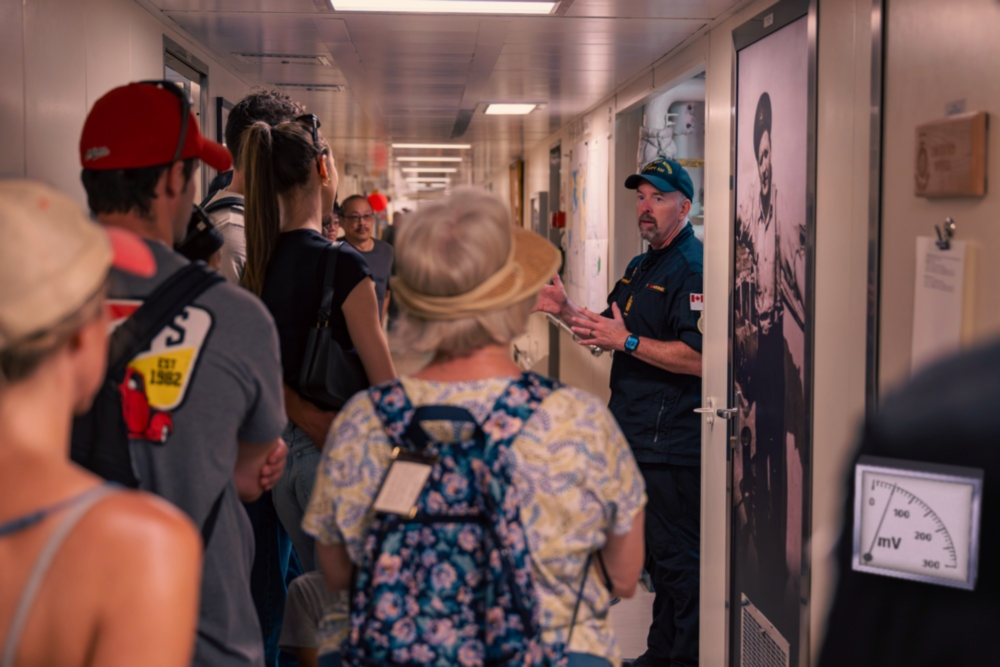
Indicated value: 50 mV
